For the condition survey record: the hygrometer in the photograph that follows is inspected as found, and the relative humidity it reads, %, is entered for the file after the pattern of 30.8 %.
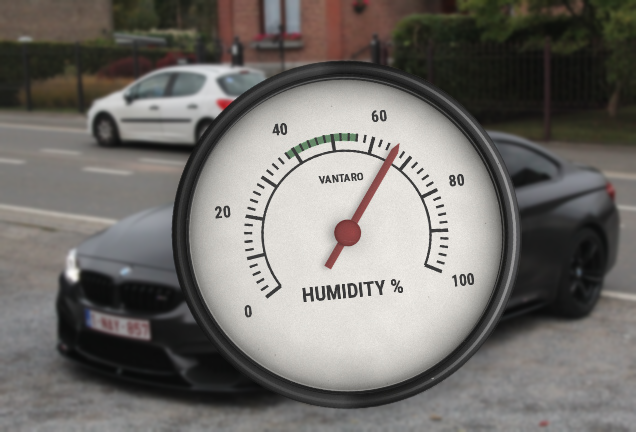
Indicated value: 66 %
